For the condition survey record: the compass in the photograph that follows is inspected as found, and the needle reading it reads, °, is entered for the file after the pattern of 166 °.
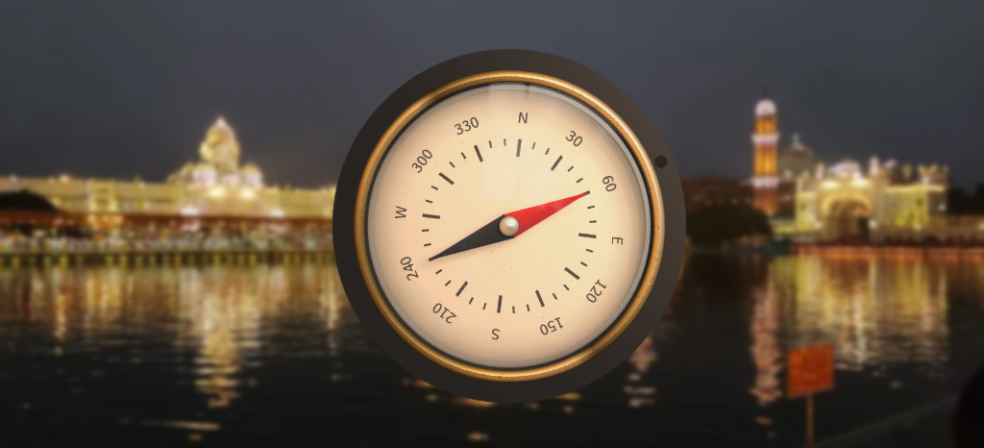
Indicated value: 60 °
